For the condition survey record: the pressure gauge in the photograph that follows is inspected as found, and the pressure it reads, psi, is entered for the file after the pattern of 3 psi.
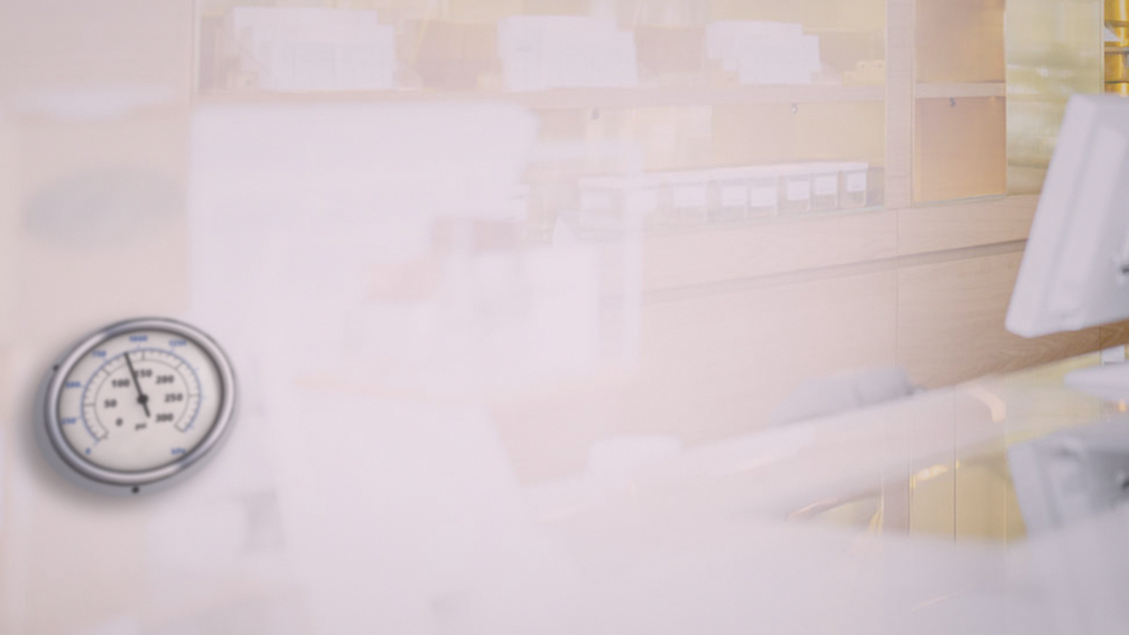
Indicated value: 130 psi
